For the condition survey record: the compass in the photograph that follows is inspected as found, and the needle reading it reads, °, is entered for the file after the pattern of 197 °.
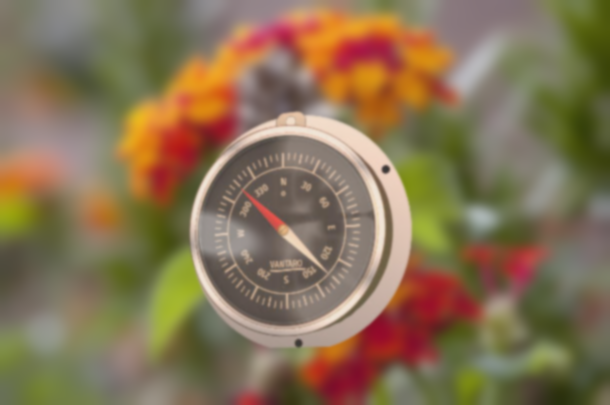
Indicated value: 315 °
